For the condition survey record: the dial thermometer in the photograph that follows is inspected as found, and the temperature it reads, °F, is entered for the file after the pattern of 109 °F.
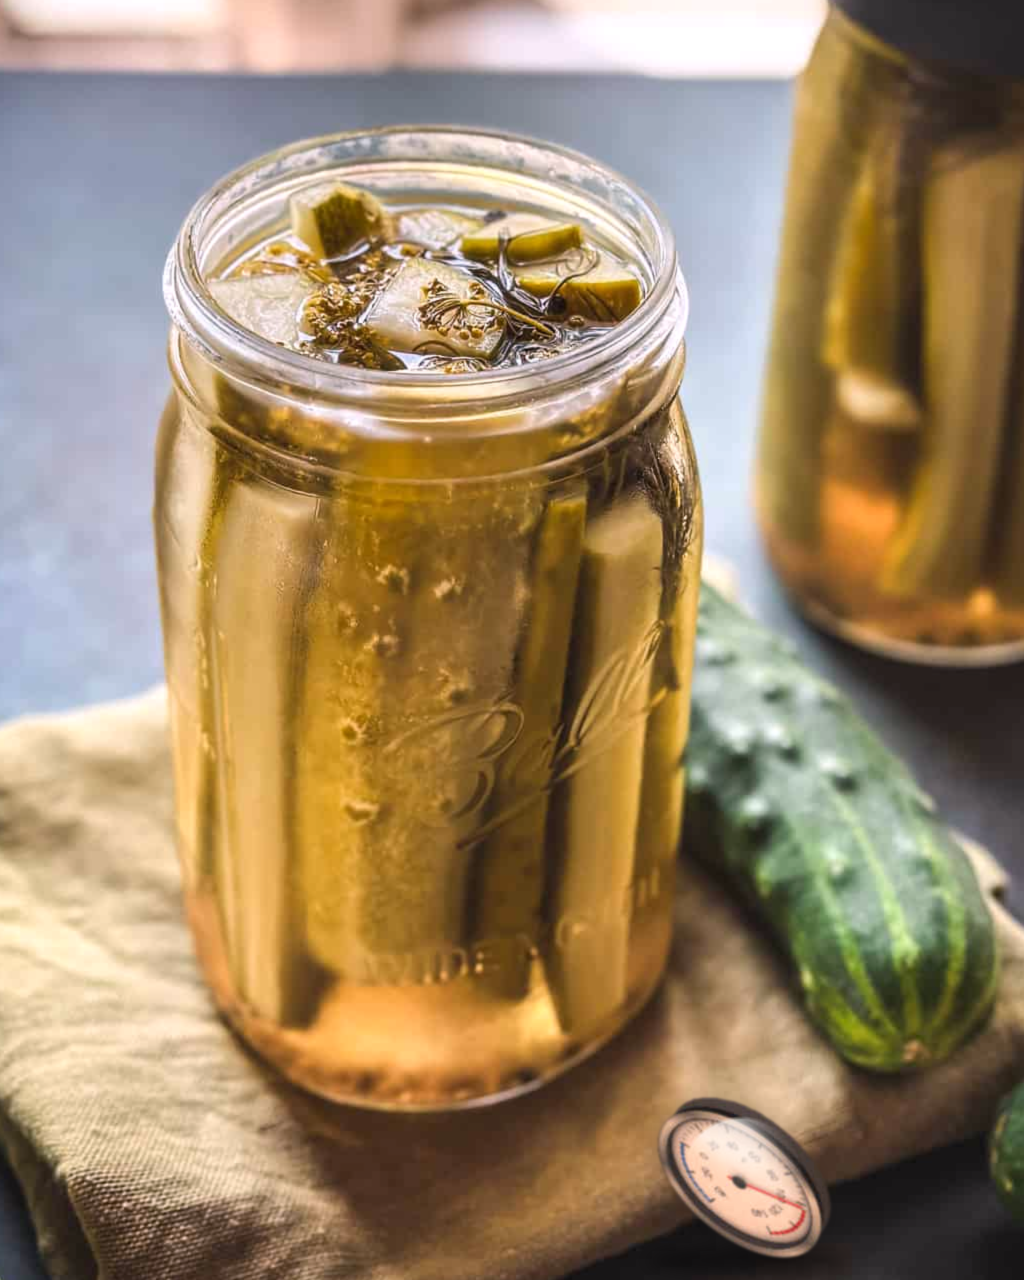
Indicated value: 100 °F
